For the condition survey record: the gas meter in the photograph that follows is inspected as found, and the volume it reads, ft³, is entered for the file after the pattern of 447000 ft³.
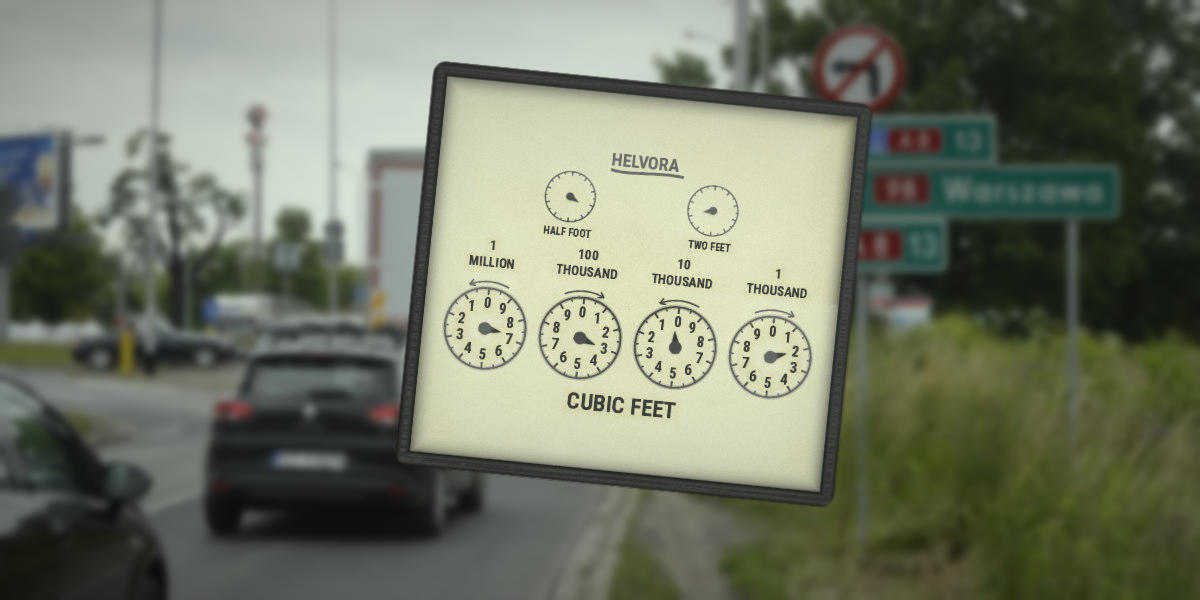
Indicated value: 730200 ft³
